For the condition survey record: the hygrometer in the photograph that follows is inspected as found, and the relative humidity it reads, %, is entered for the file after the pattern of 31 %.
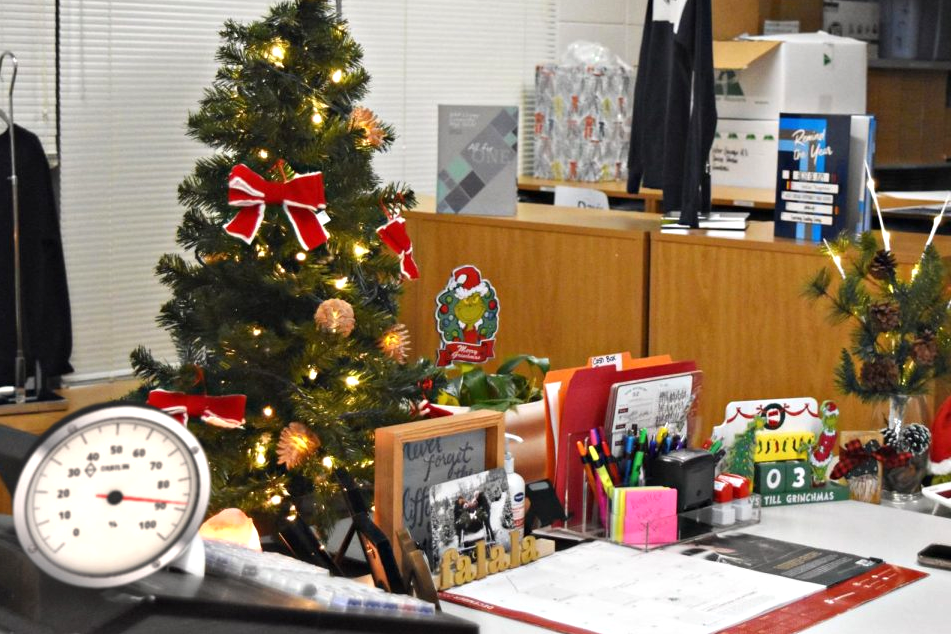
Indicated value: 87.5 %
